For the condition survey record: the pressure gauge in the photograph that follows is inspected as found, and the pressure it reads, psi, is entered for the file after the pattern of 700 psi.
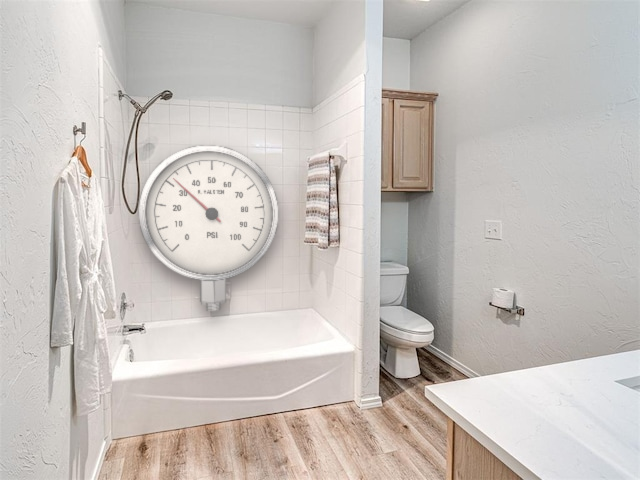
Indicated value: 32.5 psi
